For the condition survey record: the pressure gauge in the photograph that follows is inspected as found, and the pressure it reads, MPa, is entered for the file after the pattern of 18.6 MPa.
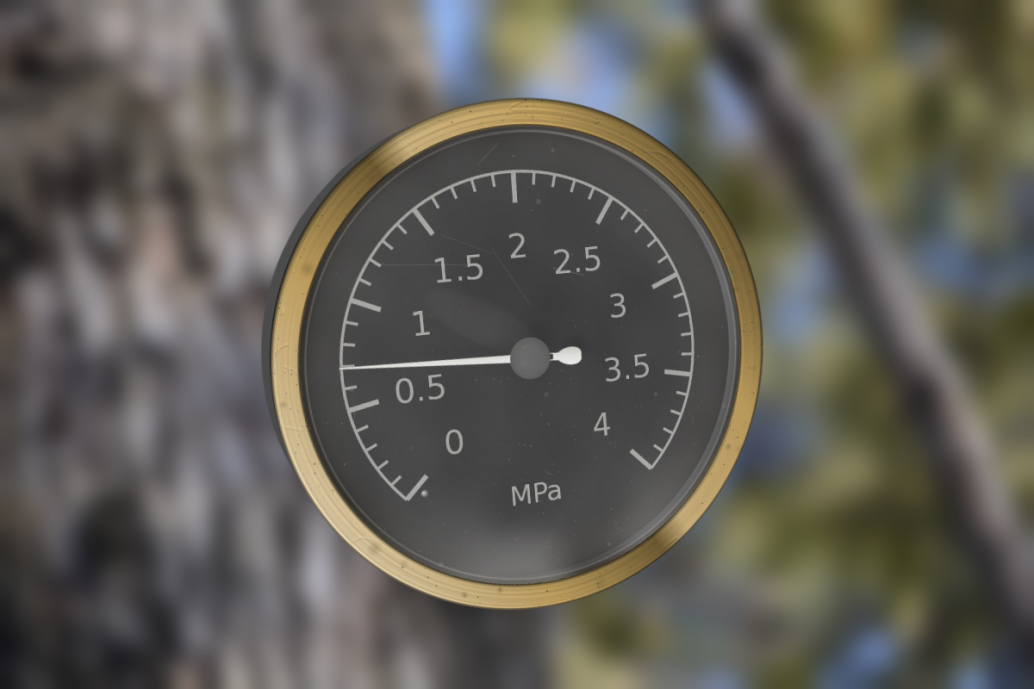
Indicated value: 0.7 MPa
